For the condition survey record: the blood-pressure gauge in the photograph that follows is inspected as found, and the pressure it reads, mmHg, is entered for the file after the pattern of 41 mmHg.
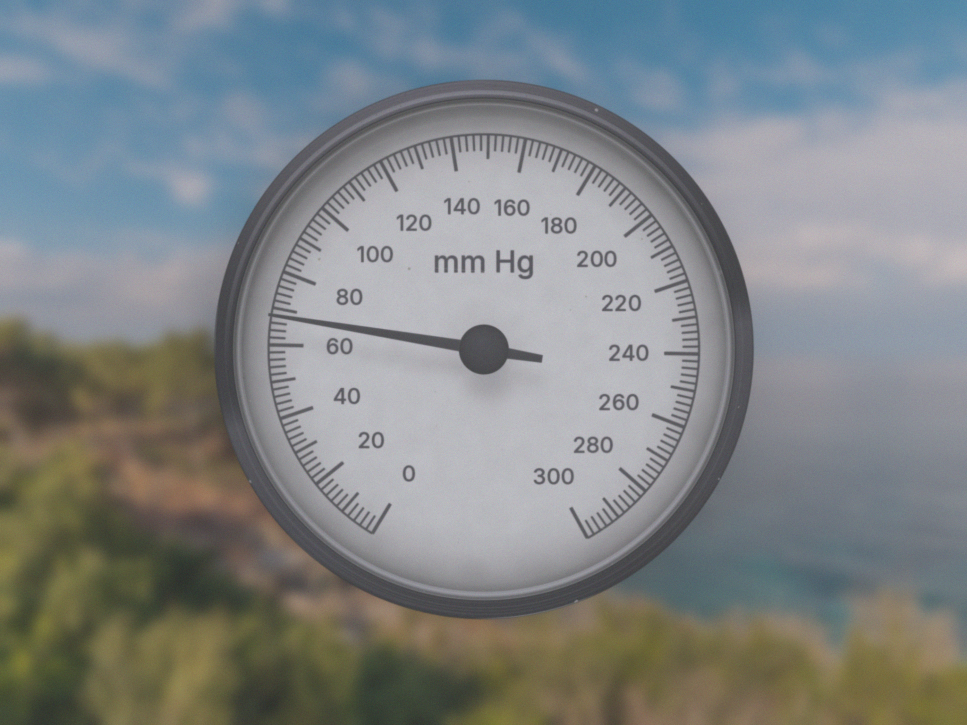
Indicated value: 68 mmHg
